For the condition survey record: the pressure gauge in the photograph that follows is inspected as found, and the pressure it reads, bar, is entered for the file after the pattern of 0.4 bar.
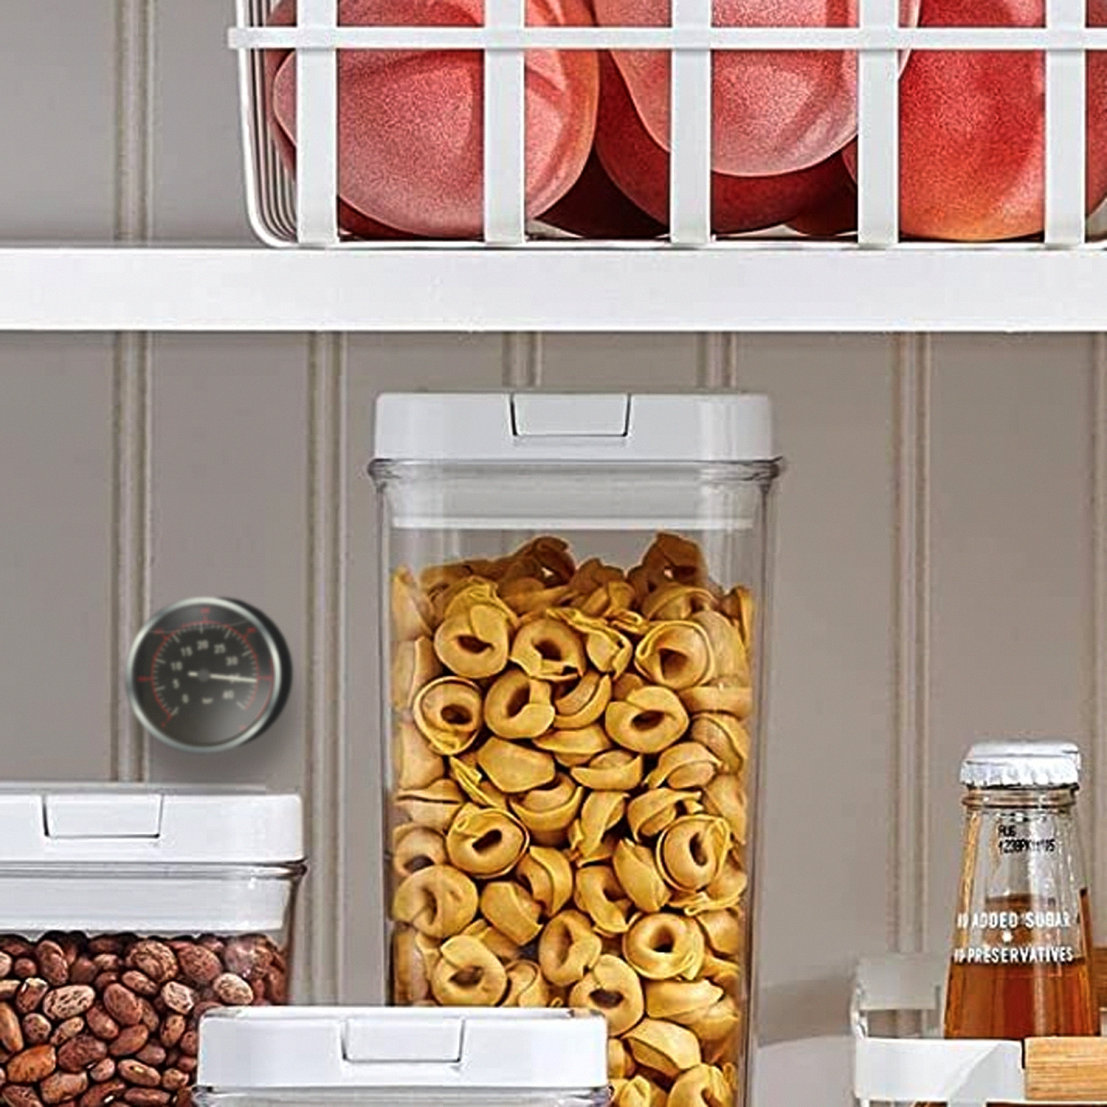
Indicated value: 35 bar
